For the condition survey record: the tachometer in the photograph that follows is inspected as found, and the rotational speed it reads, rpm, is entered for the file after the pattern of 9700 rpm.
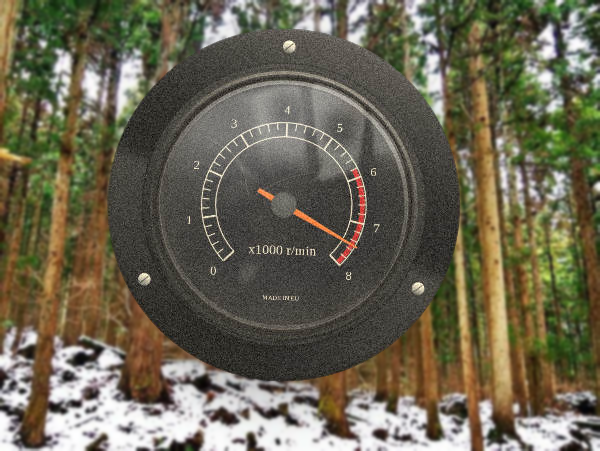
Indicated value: 7500 rpm
